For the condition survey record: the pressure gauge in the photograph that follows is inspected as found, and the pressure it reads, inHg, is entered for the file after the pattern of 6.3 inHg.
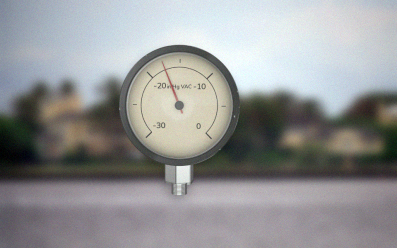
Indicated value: -17.5 inHg
